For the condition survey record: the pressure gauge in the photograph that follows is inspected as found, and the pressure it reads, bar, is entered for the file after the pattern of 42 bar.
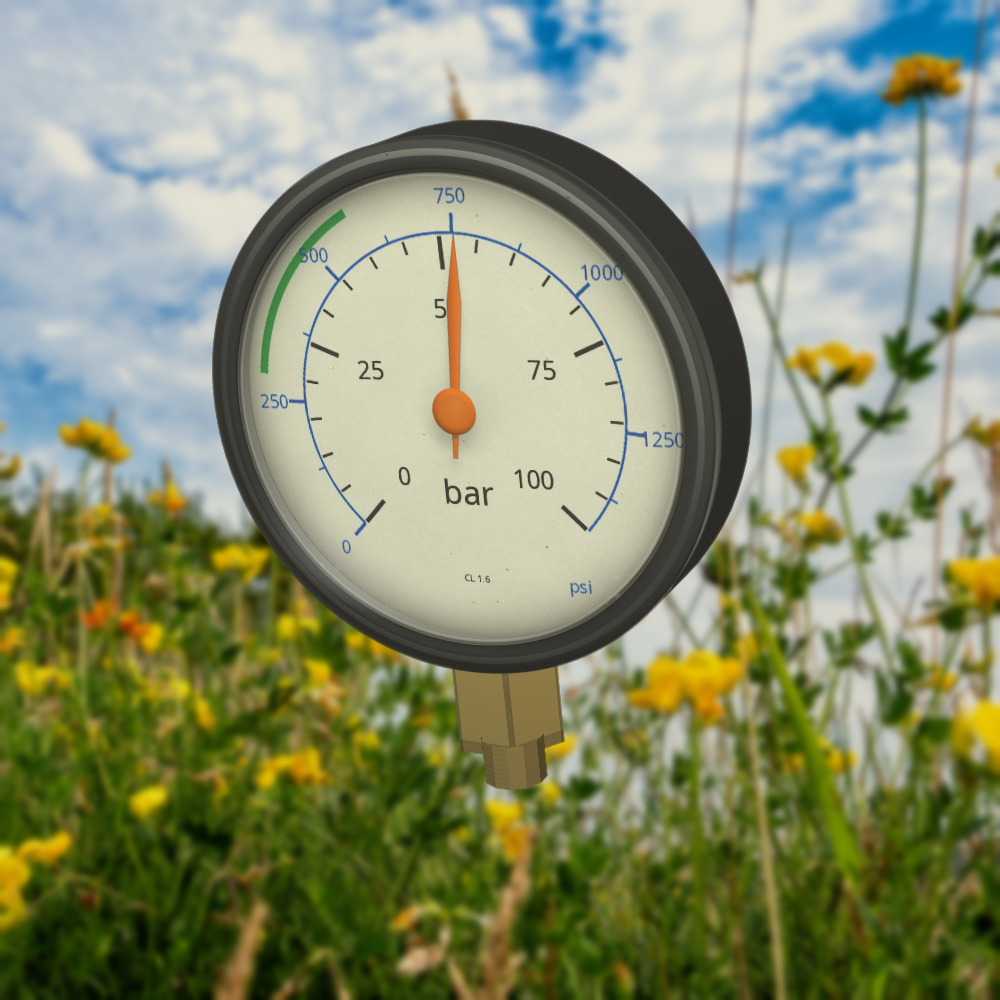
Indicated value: 52.5 bar
